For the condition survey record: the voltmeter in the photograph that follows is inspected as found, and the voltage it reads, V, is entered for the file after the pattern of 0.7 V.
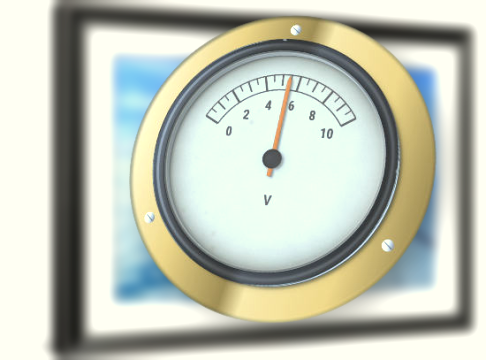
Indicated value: 5.5 V
